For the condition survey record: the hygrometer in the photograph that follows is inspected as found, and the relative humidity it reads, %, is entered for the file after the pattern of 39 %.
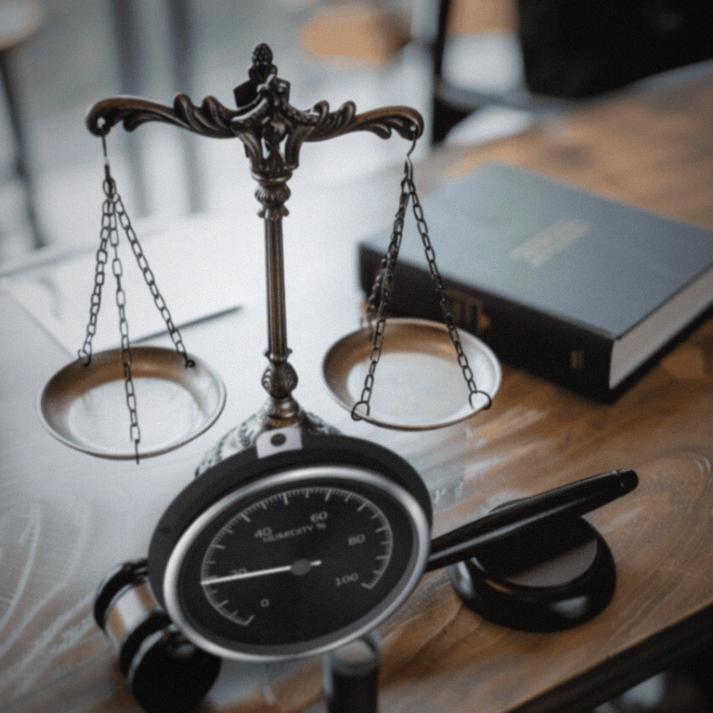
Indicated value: 20 %
